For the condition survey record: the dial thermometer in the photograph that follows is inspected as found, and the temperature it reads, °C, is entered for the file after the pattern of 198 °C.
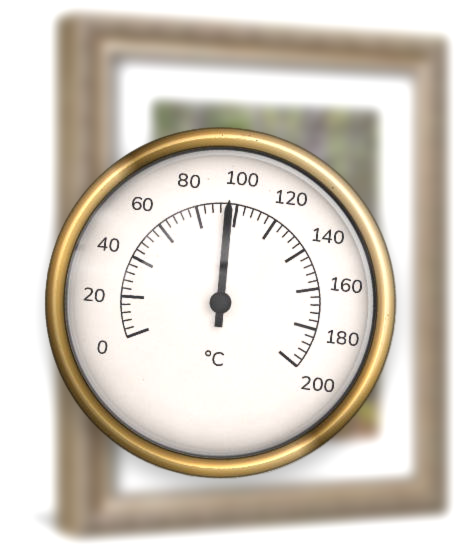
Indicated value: 96 °C
